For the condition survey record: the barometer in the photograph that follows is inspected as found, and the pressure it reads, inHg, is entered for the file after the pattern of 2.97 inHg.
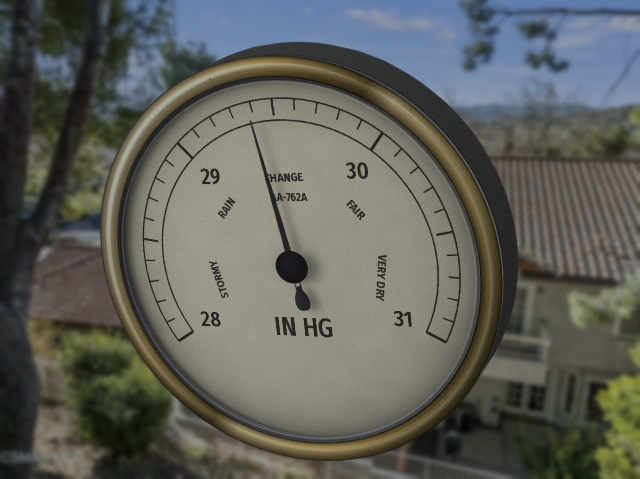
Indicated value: 29.4 inHg
